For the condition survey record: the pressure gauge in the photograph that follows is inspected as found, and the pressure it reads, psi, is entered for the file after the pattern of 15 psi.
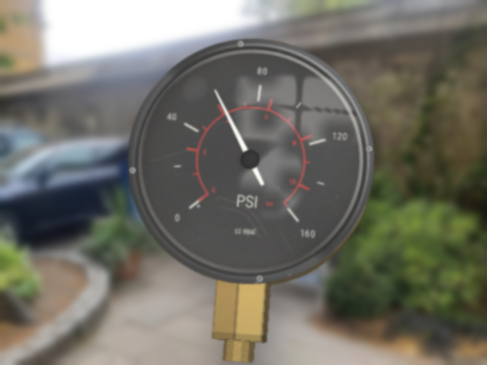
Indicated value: 60 psi
